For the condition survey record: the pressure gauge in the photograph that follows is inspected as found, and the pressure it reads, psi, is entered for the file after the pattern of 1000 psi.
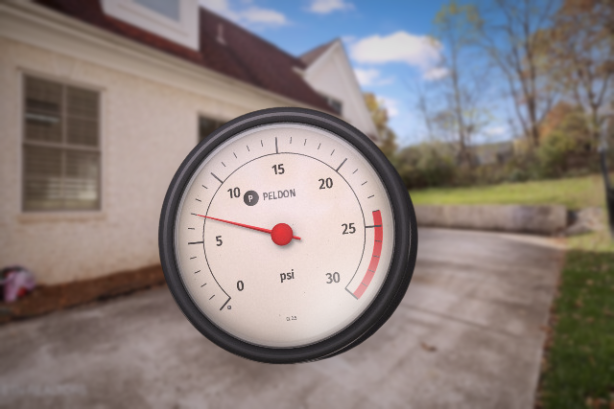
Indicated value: 7 psi
